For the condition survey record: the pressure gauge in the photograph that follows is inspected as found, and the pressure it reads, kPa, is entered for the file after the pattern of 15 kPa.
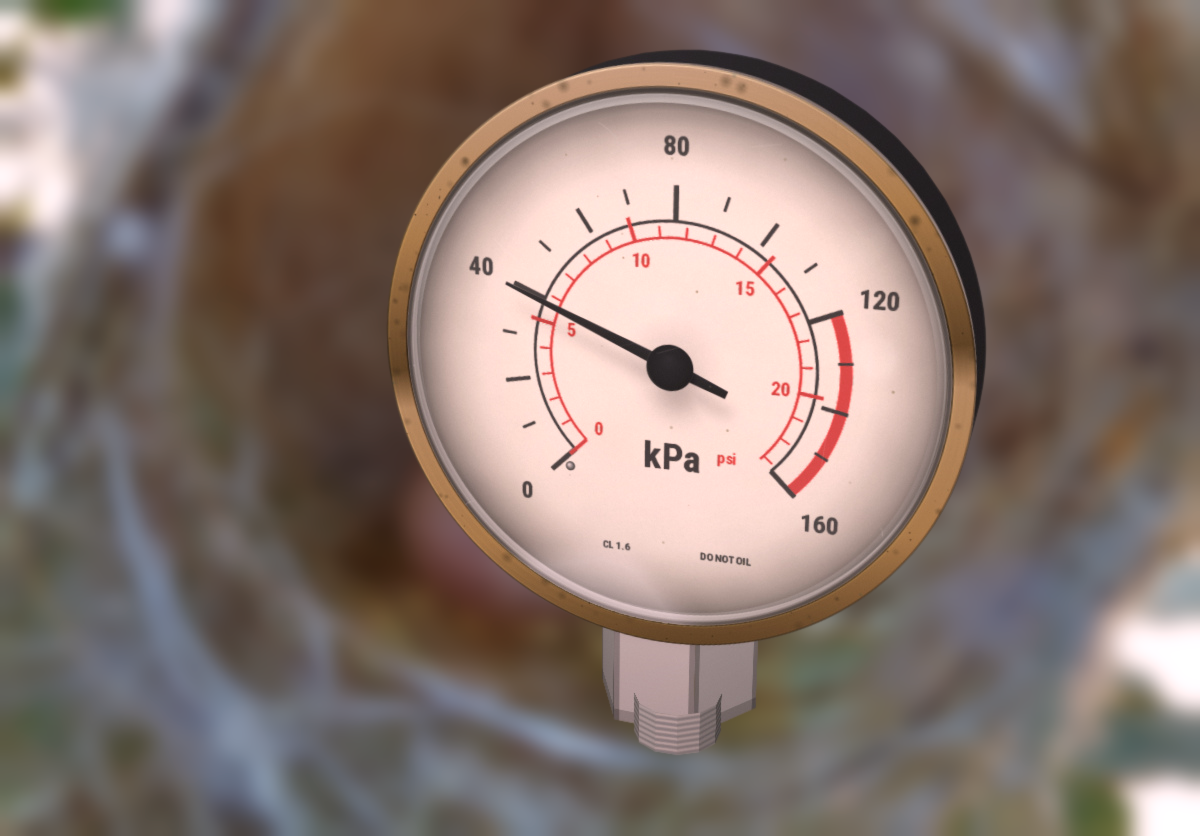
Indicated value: 40 kPa
